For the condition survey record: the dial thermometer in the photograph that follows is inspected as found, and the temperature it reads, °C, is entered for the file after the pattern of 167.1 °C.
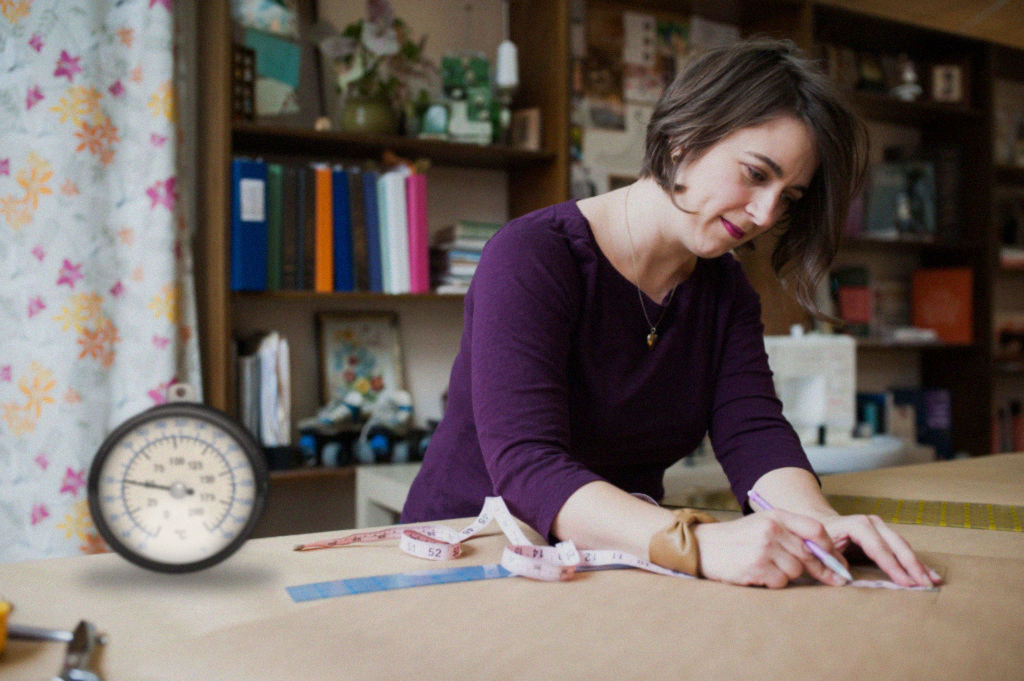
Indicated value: 50 °C
